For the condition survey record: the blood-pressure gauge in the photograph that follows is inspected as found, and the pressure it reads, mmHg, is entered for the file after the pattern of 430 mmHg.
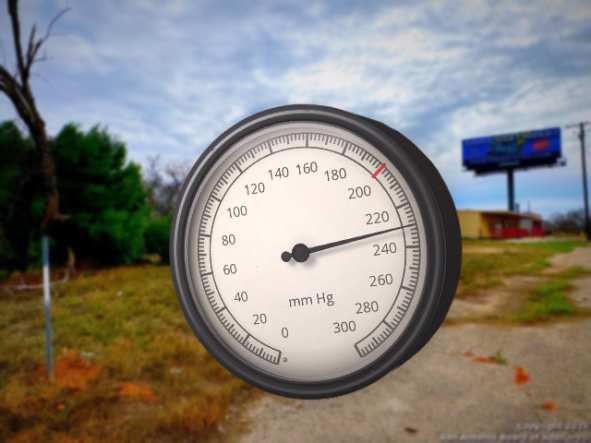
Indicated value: 230 mmHg
